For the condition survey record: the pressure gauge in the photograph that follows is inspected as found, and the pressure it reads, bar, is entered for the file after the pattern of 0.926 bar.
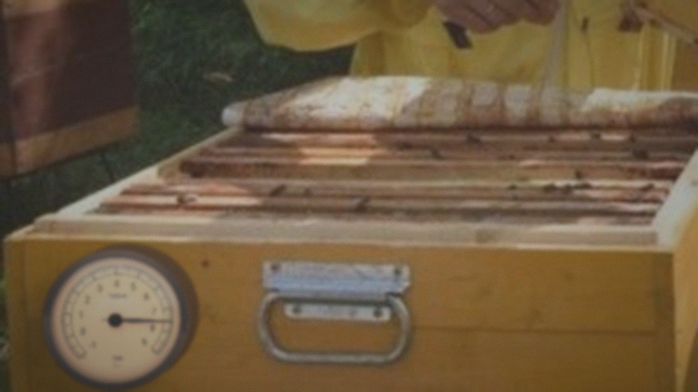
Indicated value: 7.5 bar
